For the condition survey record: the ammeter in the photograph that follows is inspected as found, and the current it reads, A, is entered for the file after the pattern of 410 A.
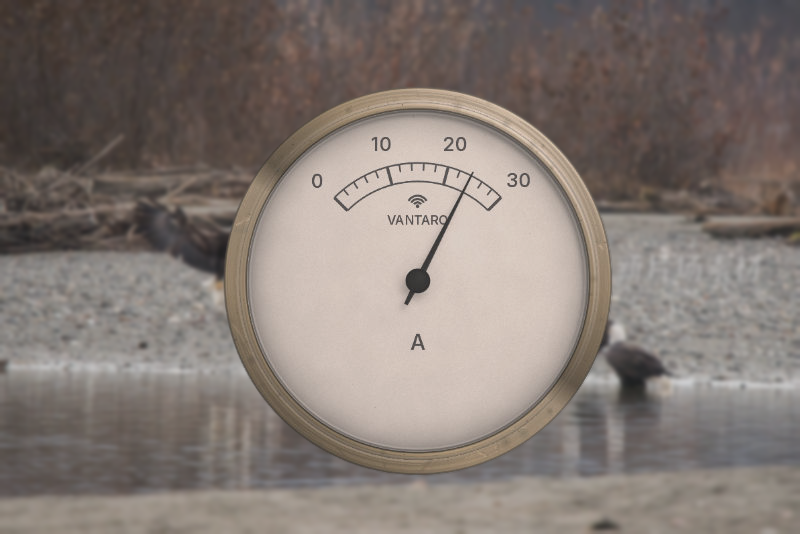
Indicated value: 24 A
